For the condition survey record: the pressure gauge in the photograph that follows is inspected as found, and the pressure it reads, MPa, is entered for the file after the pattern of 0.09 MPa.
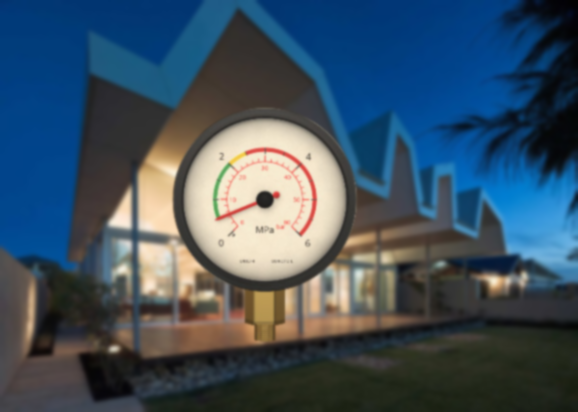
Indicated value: 0.5 MPa
